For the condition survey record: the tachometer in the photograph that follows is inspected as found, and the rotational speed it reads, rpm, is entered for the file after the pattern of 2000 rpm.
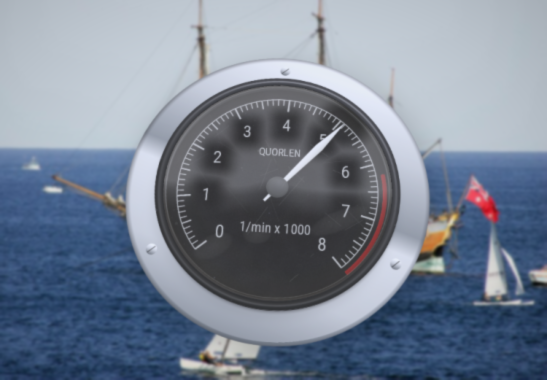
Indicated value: 5100 rpm
